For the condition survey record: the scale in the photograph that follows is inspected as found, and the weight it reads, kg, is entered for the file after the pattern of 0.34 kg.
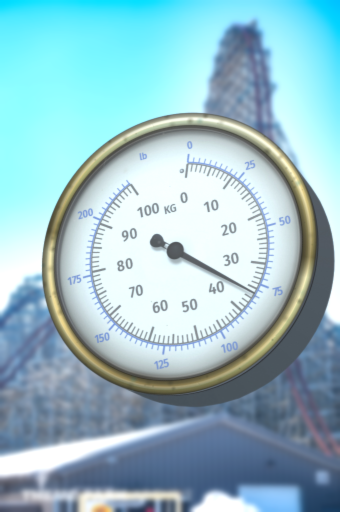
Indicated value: 36 kg
